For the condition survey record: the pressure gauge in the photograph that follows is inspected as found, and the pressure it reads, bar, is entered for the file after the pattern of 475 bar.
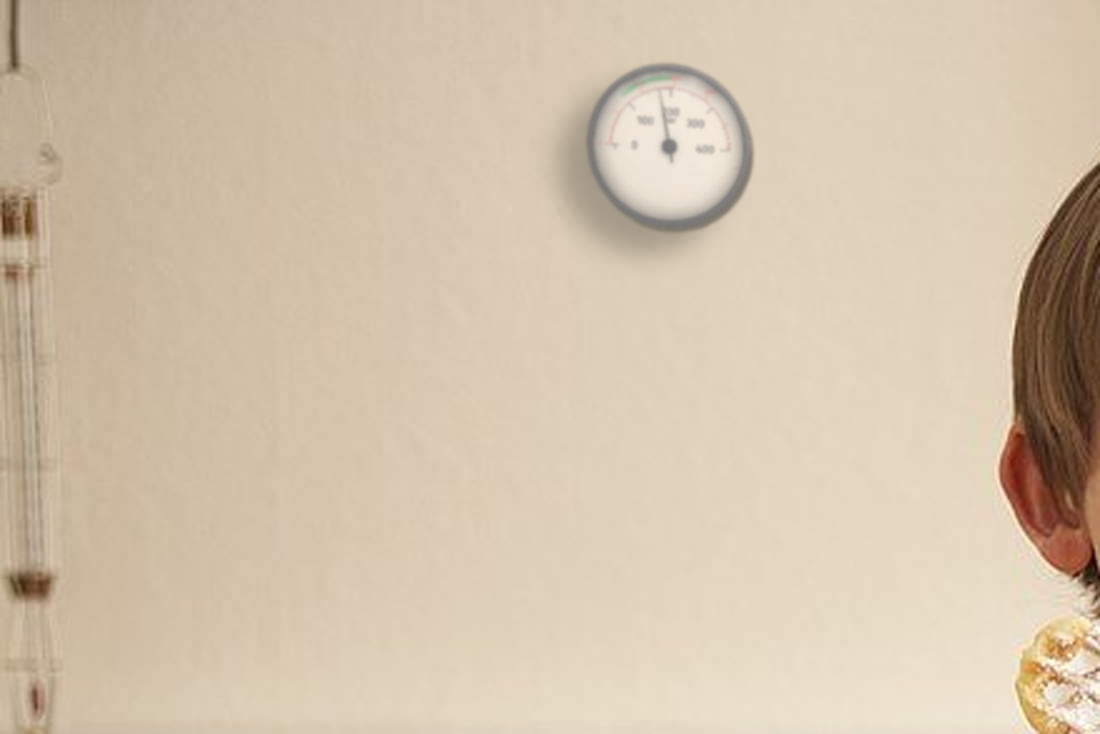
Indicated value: 175 bar
